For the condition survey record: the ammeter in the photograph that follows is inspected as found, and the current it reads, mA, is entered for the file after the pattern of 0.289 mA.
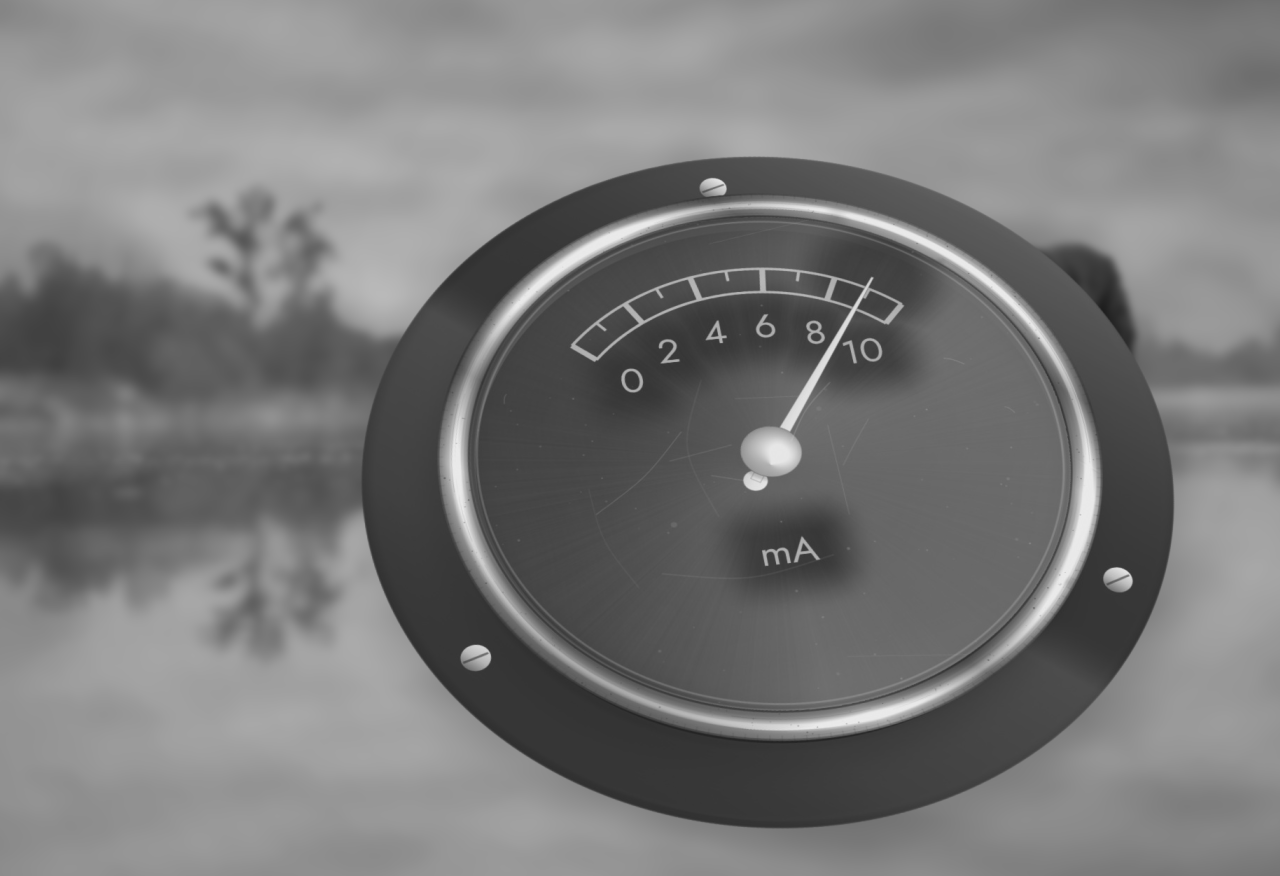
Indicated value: 9 mA
